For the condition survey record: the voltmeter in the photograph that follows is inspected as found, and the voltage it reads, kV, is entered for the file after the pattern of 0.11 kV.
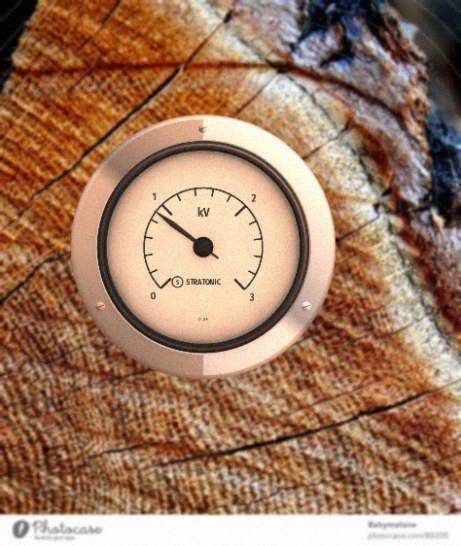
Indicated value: 0.9 kV
